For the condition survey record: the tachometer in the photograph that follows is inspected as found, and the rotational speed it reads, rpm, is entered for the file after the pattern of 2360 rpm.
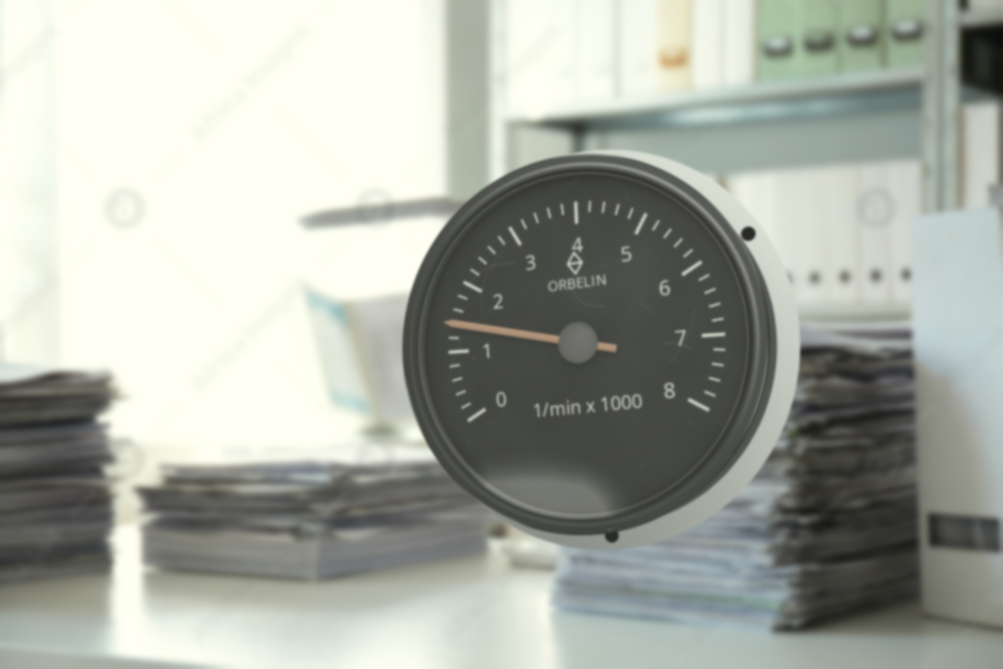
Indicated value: 1400 rpm
